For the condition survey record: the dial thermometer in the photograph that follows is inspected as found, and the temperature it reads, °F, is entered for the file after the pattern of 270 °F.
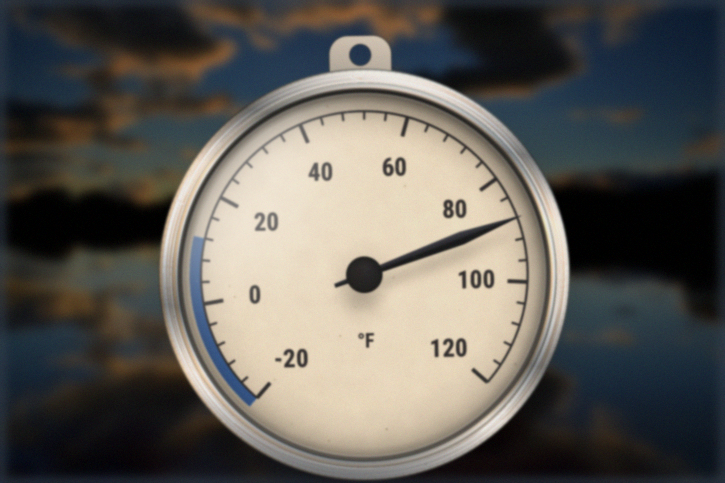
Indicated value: 88 °F
